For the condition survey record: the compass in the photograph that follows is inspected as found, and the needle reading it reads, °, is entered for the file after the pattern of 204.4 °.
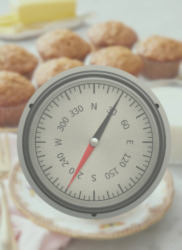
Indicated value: 210 °
